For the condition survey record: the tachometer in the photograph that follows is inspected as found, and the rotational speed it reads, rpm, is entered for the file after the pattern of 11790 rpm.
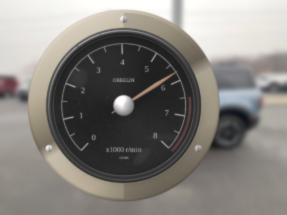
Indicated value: 5750 rpm
